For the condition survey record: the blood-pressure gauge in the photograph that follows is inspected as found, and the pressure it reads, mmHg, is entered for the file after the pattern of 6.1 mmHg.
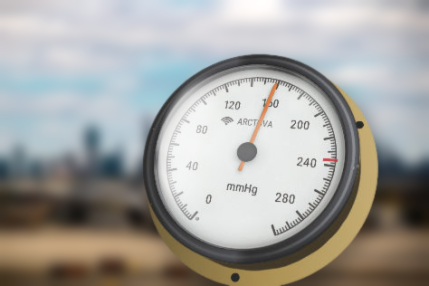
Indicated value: 160 mmHg
